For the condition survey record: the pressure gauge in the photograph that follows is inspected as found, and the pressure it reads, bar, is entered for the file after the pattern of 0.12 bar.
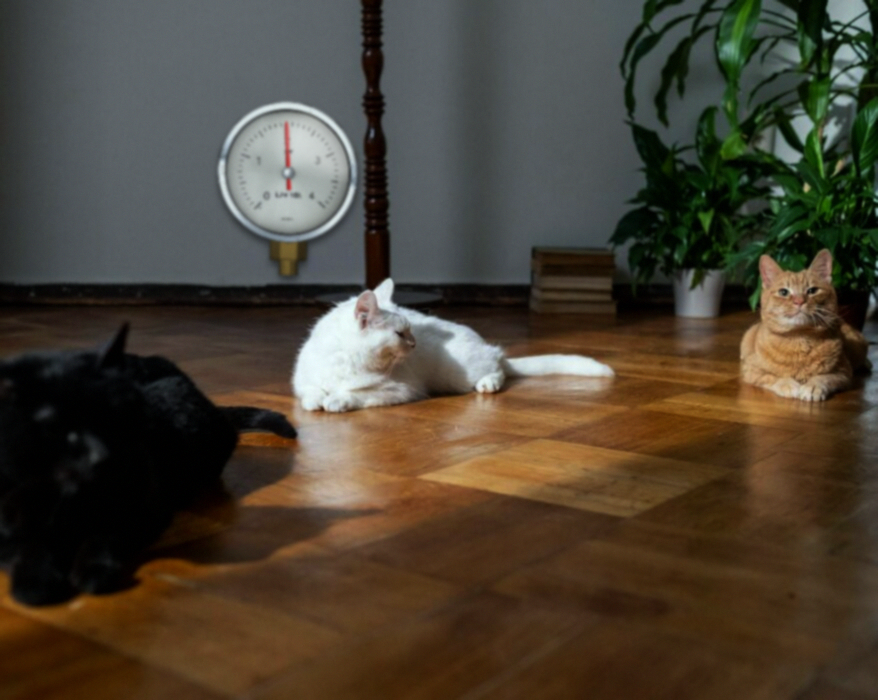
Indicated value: 2 bar
